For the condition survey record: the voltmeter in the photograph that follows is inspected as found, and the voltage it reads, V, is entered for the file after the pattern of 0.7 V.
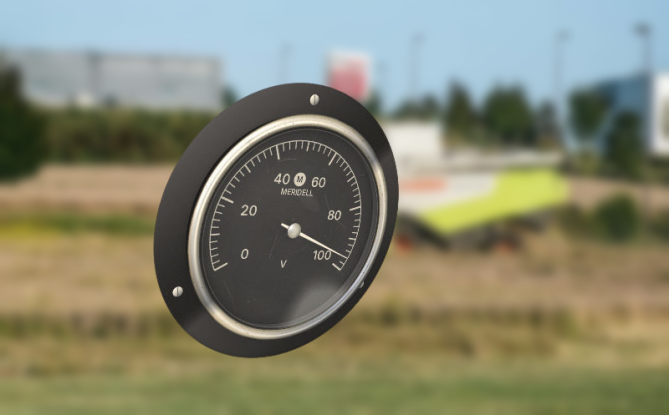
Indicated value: 96 V
